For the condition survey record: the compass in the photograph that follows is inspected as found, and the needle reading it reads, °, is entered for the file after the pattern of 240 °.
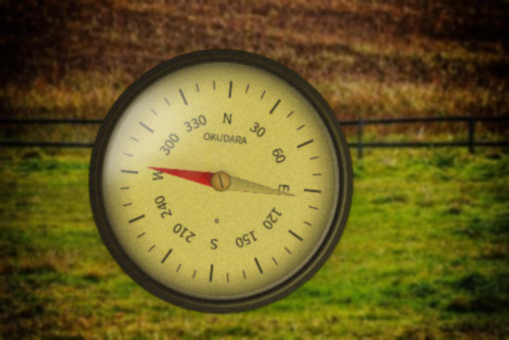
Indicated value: 275 °
